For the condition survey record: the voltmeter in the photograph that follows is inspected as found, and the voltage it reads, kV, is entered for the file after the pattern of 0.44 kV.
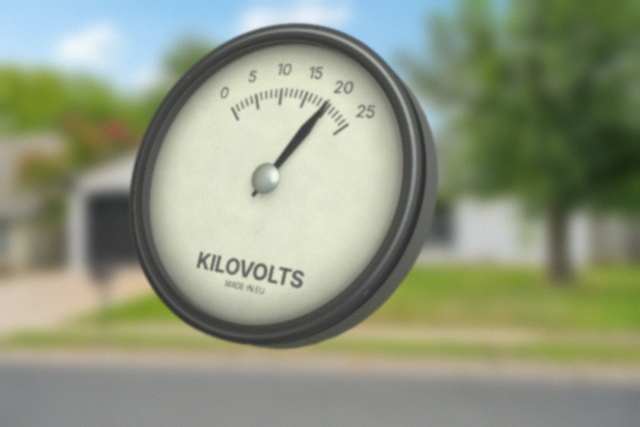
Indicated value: 20 kV
